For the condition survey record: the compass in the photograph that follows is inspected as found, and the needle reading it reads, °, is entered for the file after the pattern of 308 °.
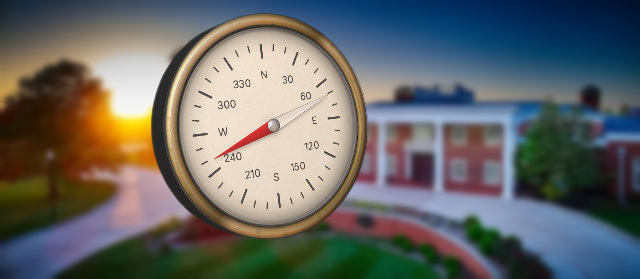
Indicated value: 250 °
